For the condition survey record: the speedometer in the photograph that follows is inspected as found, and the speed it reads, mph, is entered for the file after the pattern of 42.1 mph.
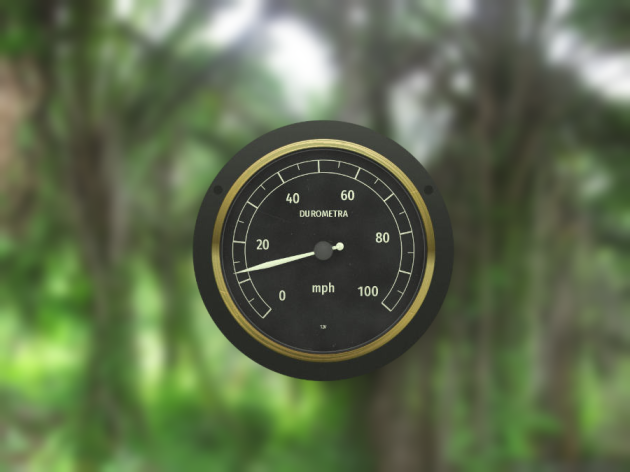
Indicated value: 12.5 mph
